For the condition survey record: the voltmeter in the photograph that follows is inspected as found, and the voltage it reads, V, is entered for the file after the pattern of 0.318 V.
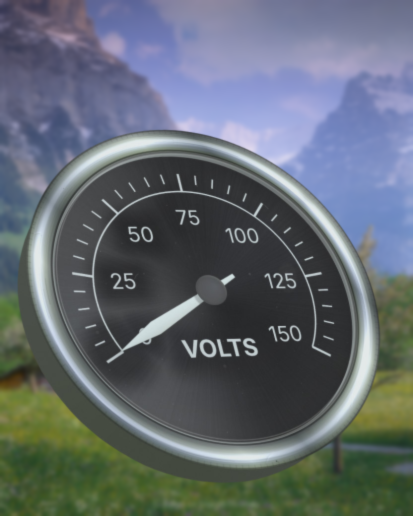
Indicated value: 0 V
